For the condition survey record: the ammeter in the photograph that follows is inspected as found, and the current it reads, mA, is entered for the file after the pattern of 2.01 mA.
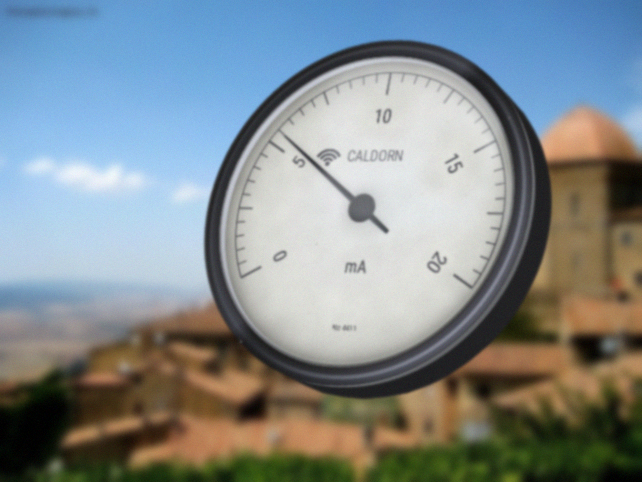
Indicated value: 5.5 mA
